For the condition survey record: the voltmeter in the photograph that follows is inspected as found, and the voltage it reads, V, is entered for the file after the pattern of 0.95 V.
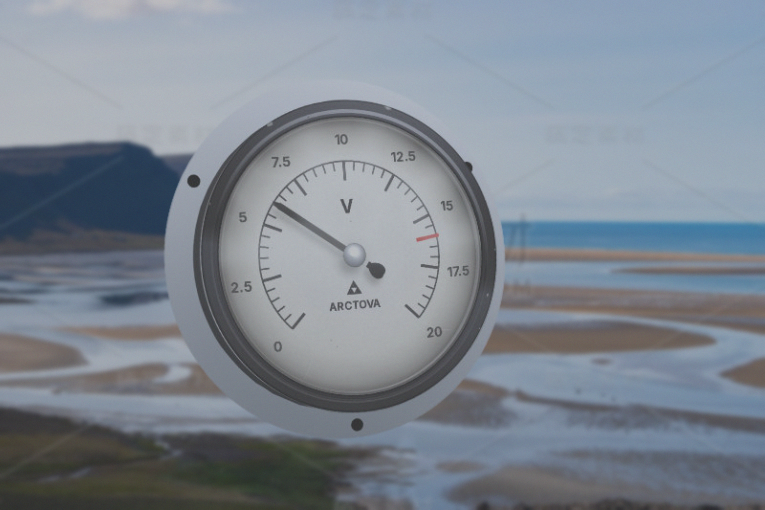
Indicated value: 6 V
